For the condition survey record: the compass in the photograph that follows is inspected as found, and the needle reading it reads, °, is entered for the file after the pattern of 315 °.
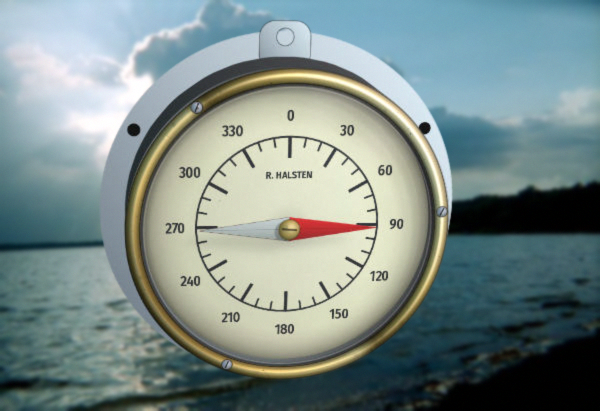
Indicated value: 90 °
